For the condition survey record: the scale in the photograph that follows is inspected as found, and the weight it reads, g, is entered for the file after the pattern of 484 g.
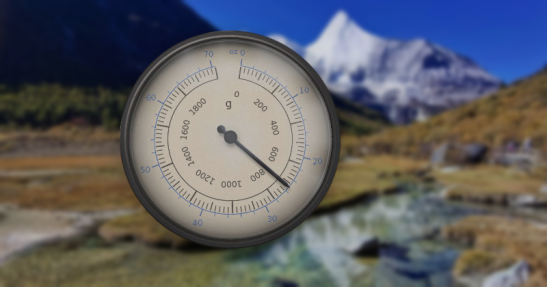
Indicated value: 720 g
